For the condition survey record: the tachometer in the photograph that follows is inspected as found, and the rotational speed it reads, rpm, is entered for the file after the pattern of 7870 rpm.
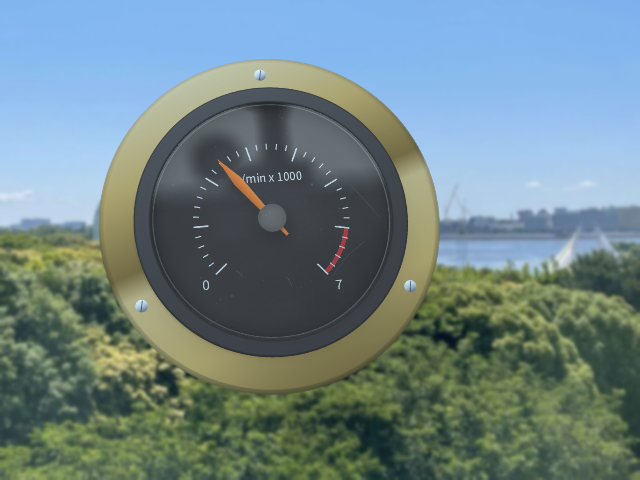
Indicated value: 2400 rpm
